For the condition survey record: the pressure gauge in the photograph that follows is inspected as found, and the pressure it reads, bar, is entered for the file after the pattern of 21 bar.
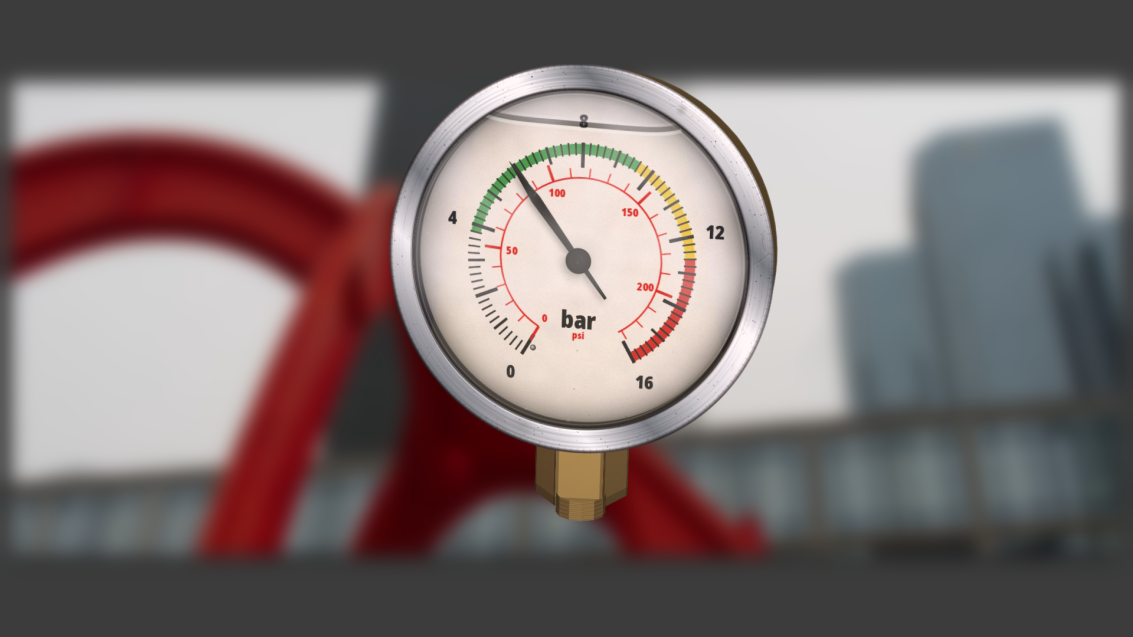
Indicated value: 6 bar
